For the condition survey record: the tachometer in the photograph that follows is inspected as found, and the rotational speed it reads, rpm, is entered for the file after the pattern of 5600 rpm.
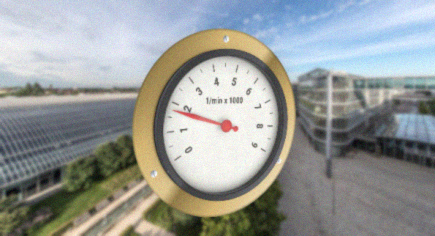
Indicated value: 1750 rpm
